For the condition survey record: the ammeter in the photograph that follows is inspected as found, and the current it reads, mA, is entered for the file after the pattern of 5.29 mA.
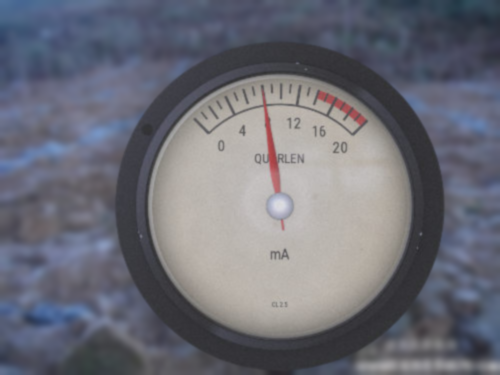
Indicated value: 8 mA
